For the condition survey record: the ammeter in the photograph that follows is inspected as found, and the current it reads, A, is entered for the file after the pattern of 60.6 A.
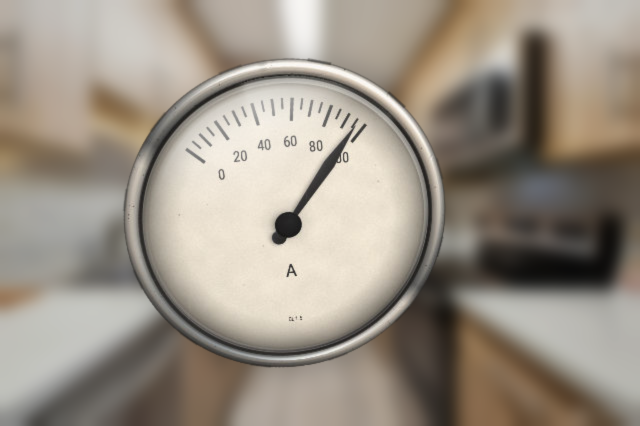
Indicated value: 95 A
